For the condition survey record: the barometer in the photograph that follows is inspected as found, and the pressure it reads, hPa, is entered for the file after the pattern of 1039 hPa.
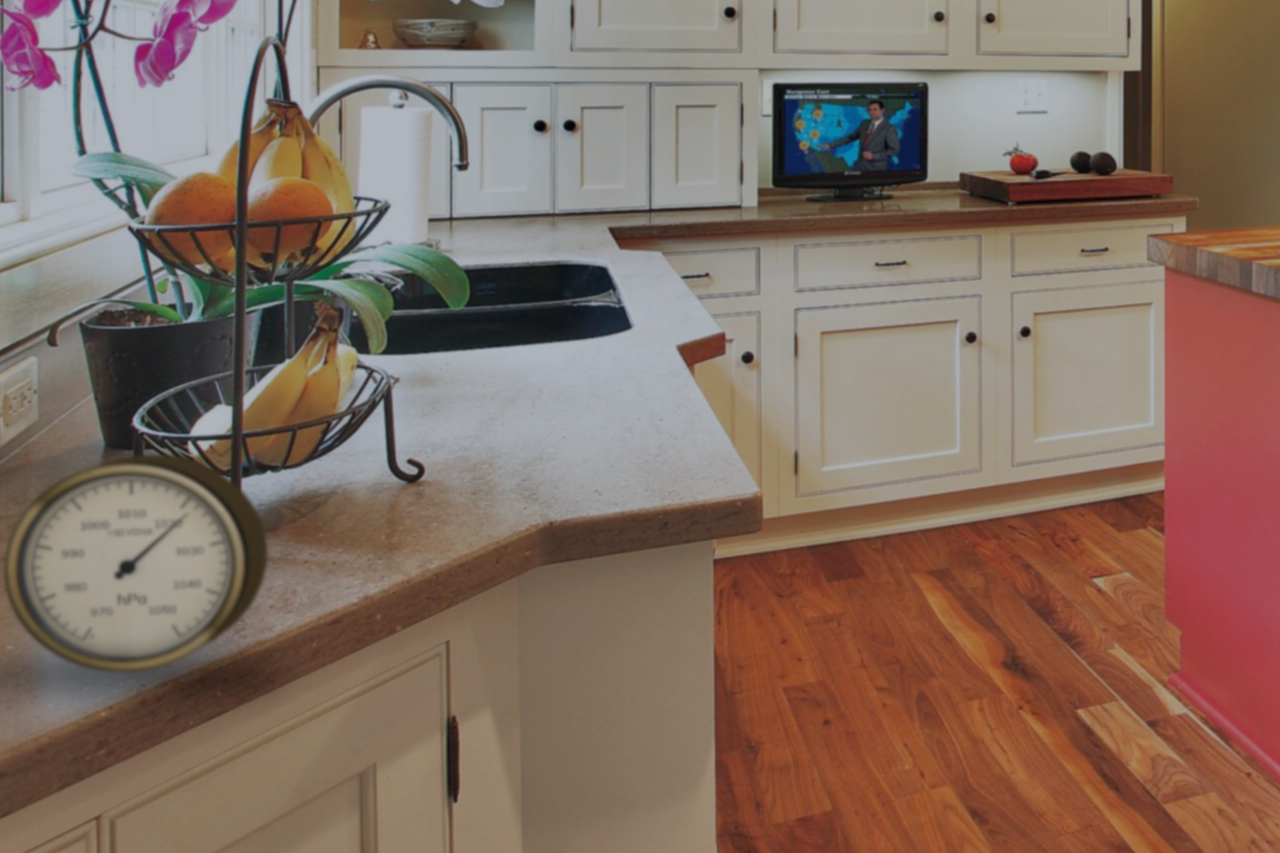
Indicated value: 1022 hPa
